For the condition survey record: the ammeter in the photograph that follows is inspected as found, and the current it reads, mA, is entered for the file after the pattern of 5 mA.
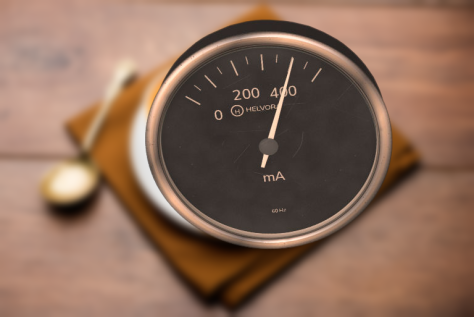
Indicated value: 400 mA
